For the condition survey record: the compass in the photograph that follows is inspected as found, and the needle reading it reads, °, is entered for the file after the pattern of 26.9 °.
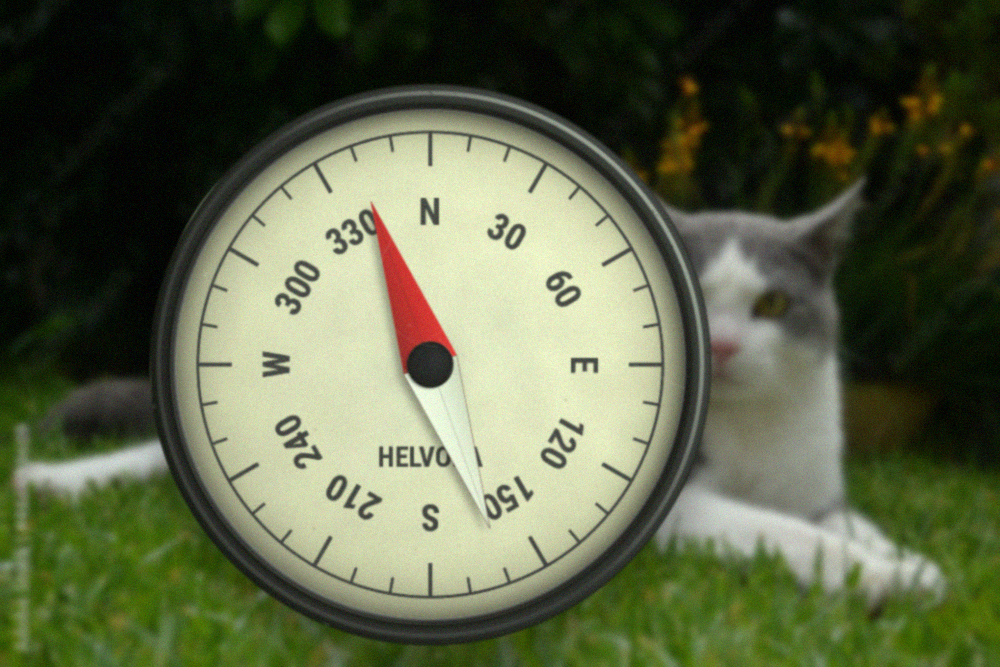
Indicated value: 340 °
